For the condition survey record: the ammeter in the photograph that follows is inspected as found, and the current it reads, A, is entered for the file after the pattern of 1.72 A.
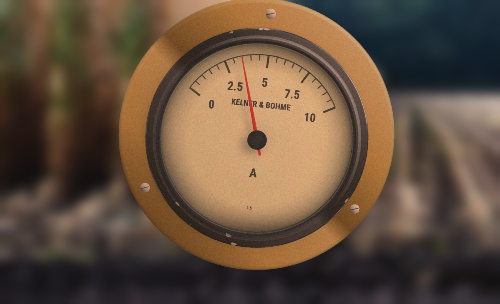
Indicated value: 3.5 A
